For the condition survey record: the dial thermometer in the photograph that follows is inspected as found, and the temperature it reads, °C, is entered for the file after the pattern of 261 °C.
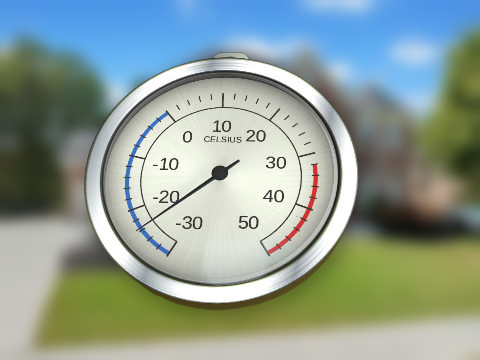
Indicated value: -24 °C
